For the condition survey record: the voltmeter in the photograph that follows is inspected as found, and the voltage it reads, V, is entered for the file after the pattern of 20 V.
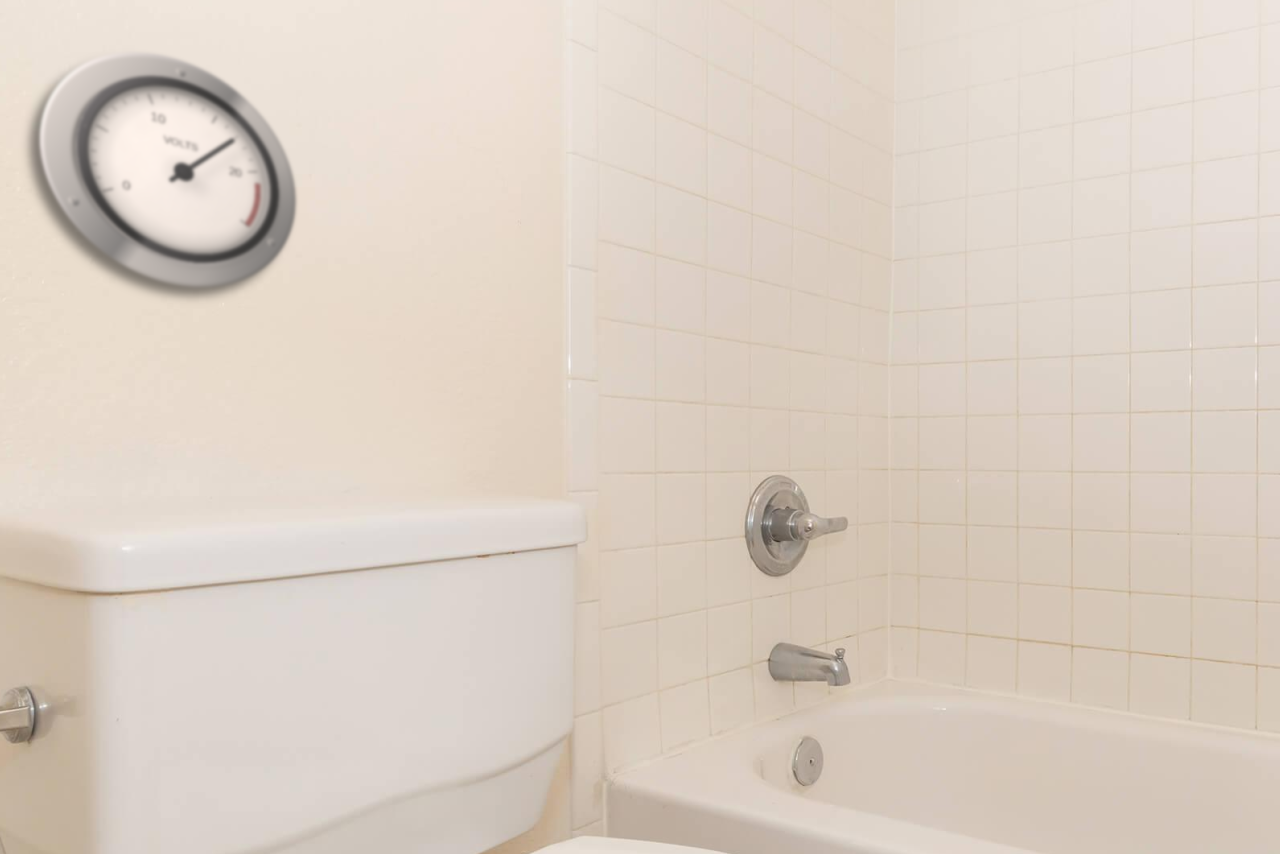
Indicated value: 17 V
